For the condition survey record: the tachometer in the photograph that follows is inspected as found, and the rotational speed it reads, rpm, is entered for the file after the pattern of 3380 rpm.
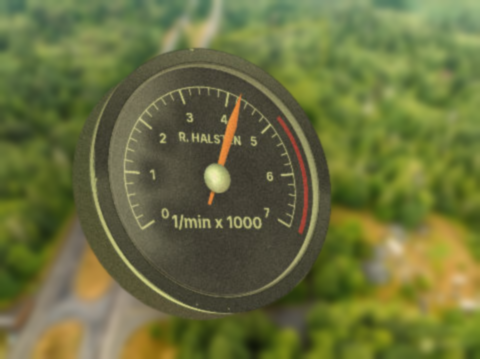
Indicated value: 4200 rpm
